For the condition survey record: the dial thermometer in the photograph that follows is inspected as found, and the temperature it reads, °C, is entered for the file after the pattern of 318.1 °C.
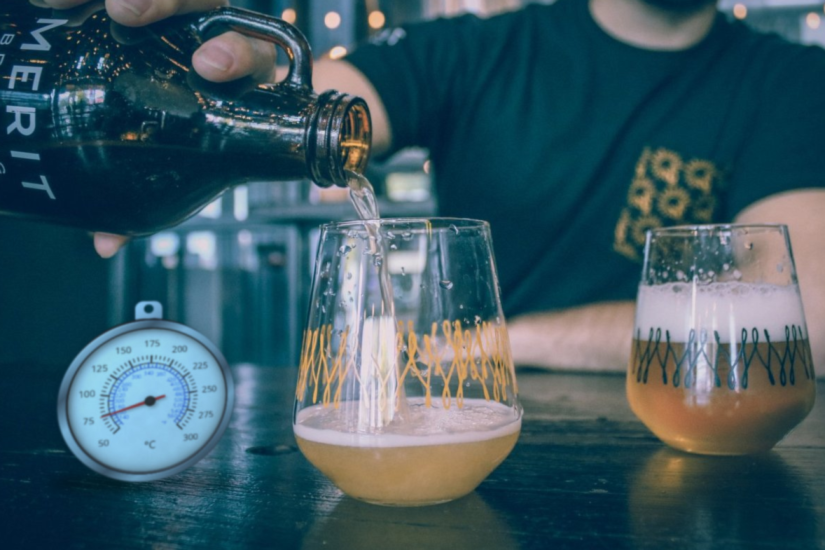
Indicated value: 75 °C
